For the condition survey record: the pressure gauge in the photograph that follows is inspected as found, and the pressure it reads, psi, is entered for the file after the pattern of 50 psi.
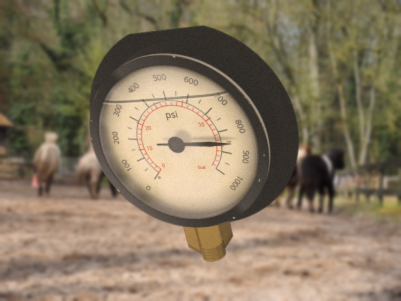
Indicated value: 850 psi
